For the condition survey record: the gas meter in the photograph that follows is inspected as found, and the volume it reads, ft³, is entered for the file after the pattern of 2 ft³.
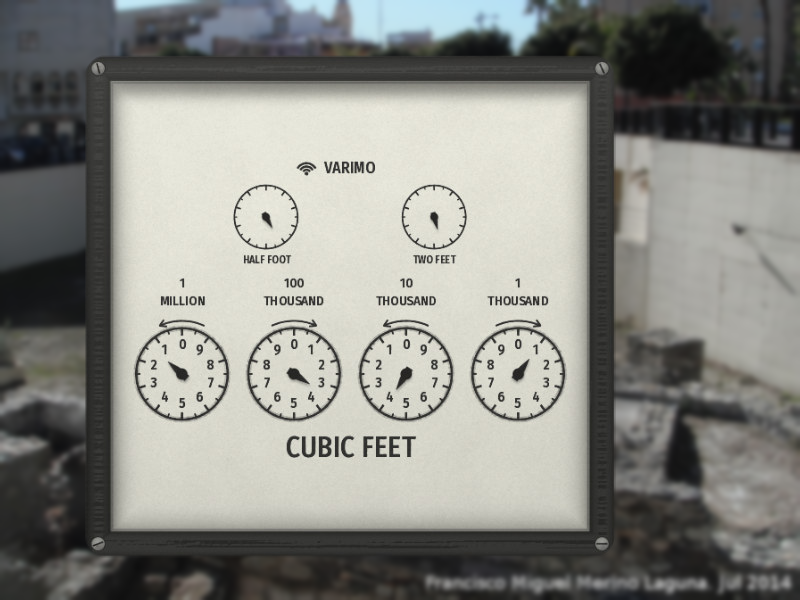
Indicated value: 134100 ft³
